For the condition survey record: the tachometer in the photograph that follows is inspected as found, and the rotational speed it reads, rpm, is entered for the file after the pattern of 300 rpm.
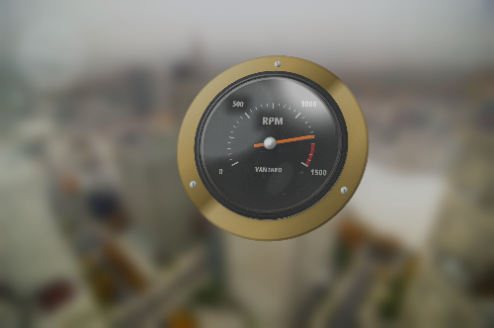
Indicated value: 1250 rpm
